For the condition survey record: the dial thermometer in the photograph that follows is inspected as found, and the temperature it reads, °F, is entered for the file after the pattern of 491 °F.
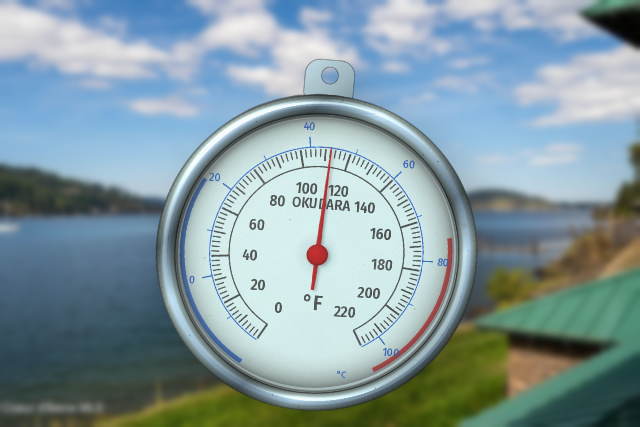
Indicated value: 112 °F
